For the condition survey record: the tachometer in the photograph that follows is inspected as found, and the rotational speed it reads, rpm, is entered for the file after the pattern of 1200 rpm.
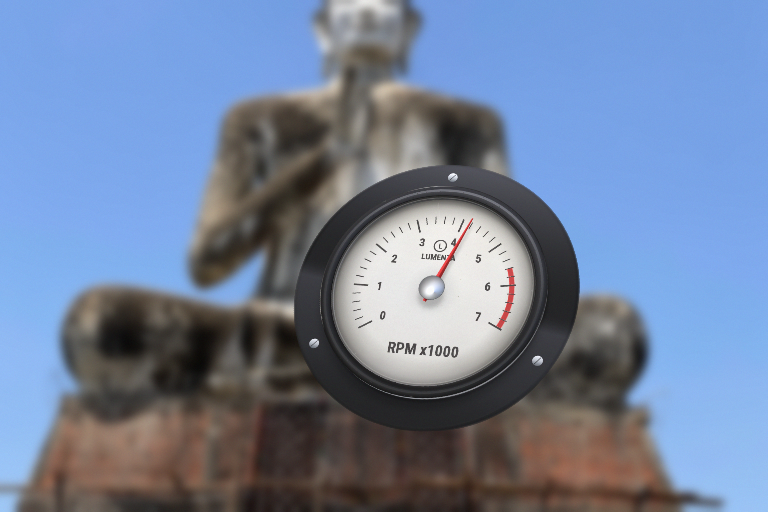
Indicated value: 4200 rpm
